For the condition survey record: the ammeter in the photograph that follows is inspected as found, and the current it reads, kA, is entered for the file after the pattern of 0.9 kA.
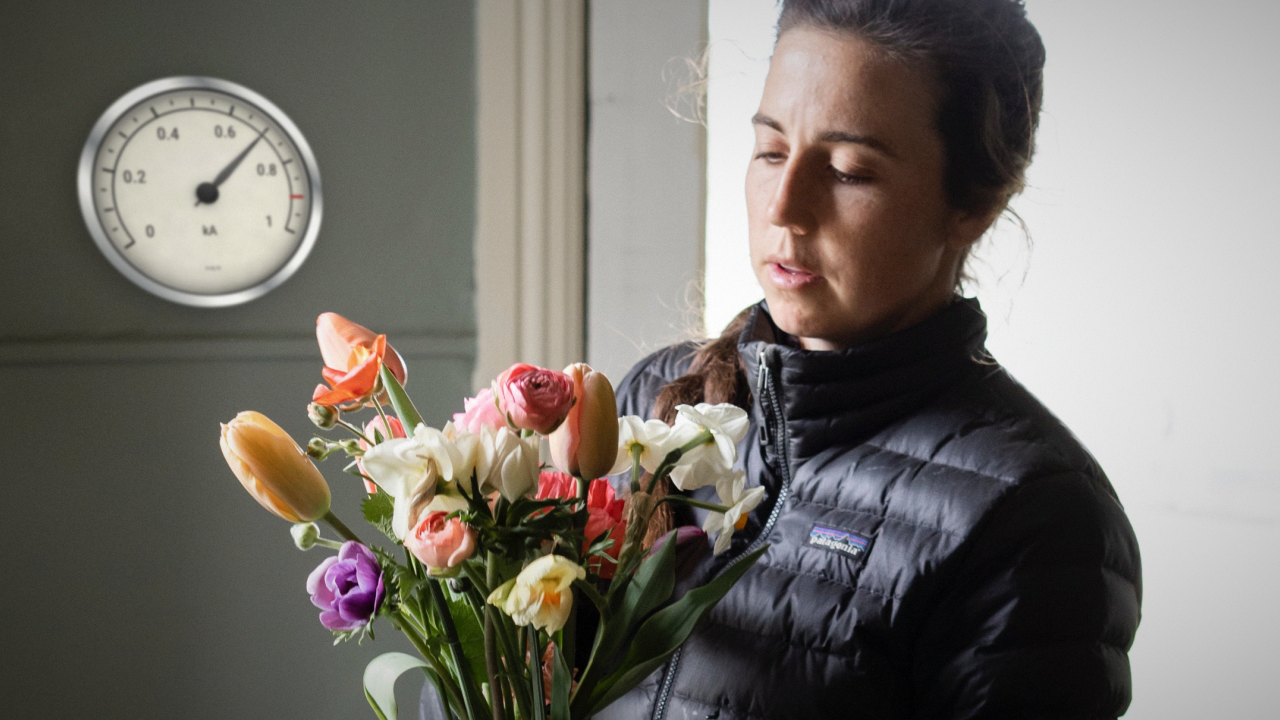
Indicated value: 0.7 kA
